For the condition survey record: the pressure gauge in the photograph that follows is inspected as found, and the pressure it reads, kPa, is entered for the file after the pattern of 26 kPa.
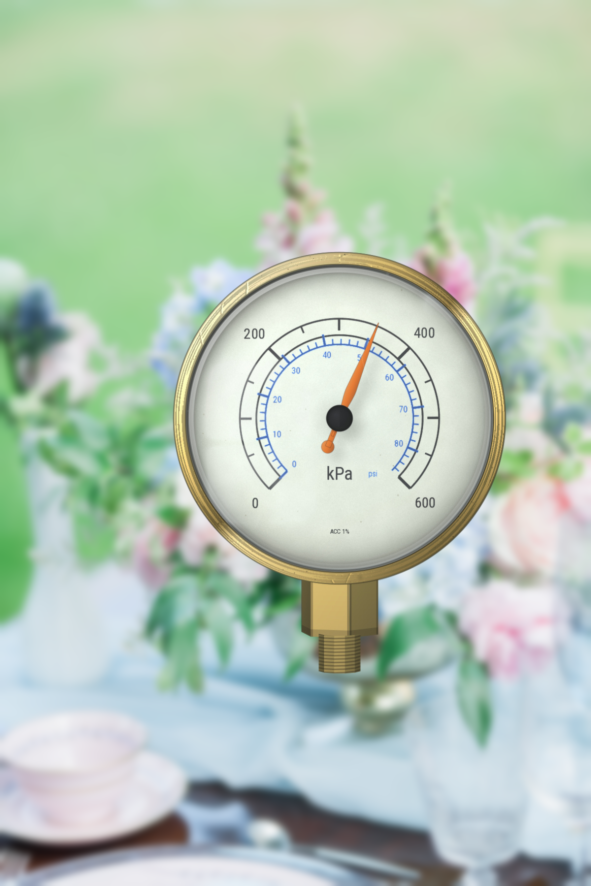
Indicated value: 350 kPa
